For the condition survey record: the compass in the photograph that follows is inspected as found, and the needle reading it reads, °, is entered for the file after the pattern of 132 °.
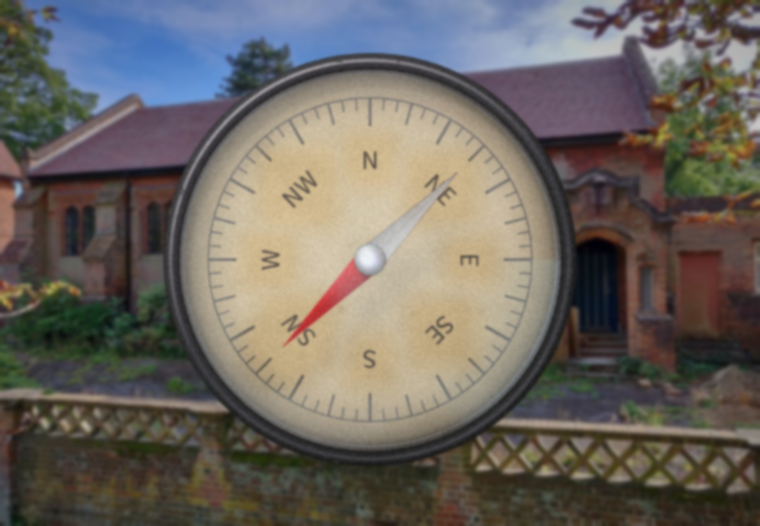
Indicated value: 225 °
